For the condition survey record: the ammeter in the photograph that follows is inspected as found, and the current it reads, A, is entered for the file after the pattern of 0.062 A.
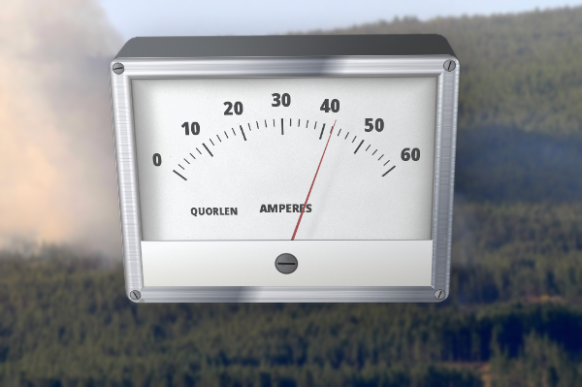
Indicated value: 42 A
